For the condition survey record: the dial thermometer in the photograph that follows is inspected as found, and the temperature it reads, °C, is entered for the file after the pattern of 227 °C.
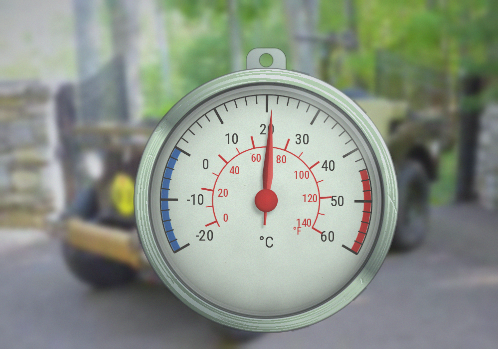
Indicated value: 21 °C
